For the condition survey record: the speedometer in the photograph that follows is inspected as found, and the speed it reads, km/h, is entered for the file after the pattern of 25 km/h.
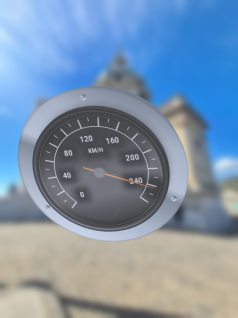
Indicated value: 240 km/h
